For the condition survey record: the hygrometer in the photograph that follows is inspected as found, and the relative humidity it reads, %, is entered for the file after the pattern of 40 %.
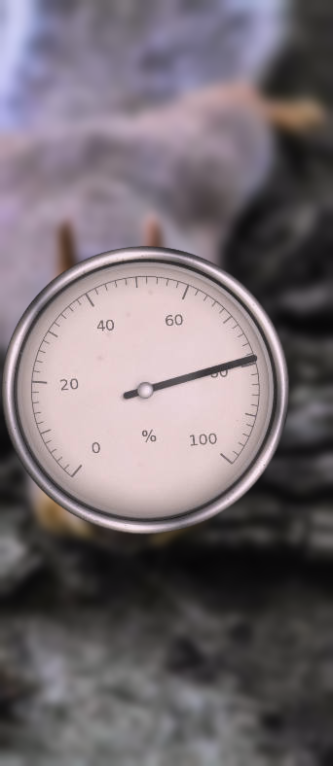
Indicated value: 79 %
